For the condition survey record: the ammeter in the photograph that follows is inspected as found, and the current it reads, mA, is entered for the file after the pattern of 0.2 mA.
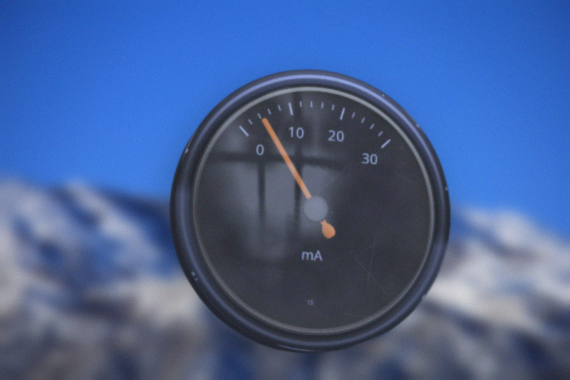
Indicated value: 4 mA
